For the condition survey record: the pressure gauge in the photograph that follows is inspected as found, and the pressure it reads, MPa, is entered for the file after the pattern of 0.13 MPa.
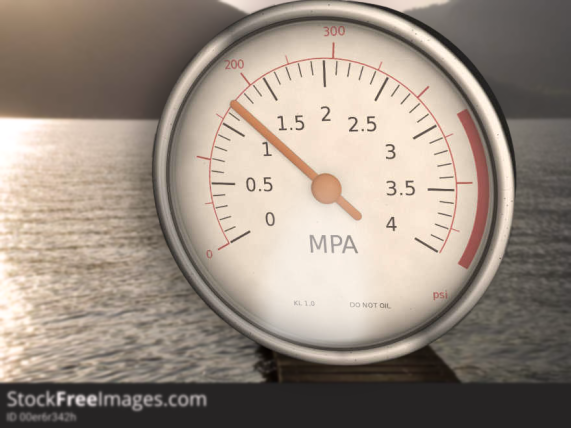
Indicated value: 1.2 MPa
